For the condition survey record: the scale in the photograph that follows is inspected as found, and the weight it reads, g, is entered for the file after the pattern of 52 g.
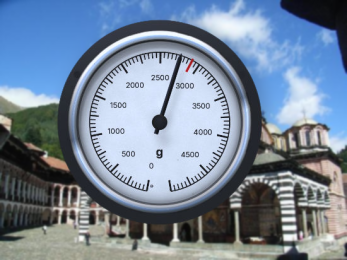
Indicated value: 2750 g
